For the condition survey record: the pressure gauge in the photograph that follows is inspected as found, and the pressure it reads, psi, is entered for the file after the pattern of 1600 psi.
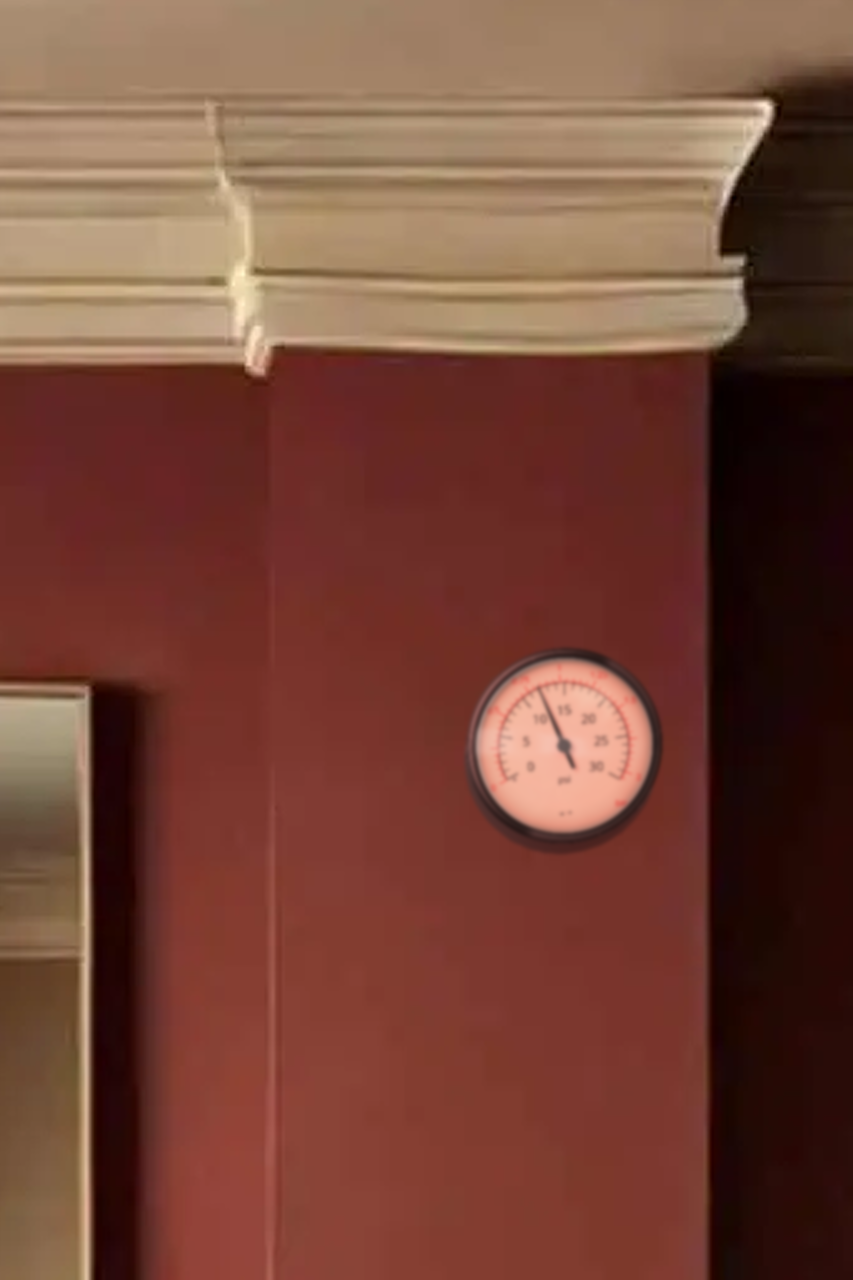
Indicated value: 12 psi
